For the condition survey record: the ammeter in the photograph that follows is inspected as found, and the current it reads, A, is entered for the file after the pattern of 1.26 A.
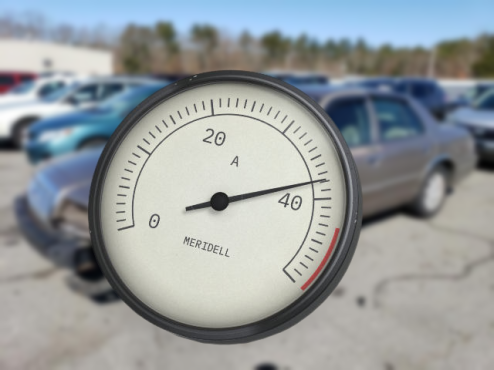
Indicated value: 38 A
